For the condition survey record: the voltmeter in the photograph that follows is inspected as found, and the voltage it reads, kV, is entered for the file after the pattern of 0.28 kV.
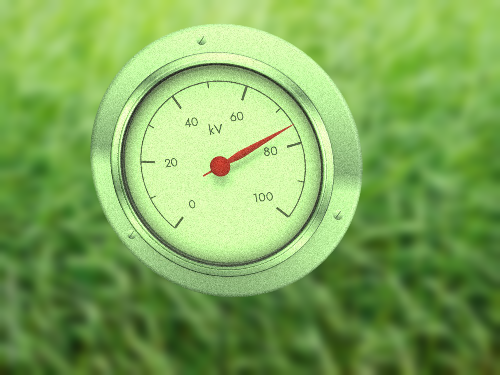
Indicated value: 75 kV
